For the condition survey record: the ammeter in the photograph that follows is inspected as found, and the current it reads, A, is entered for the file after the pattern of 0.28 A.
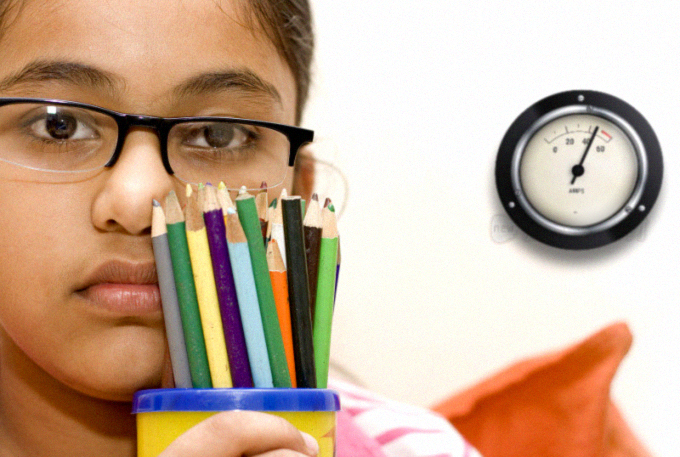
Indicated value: 45 A
